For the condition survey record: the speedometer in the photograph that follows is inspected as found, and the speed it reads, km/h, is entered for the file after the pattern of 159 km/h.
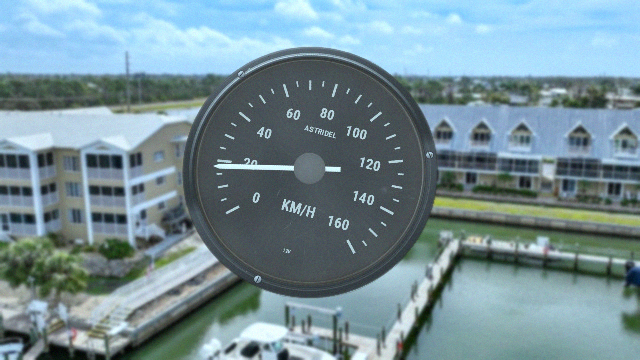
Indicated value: 17.5 km/h
